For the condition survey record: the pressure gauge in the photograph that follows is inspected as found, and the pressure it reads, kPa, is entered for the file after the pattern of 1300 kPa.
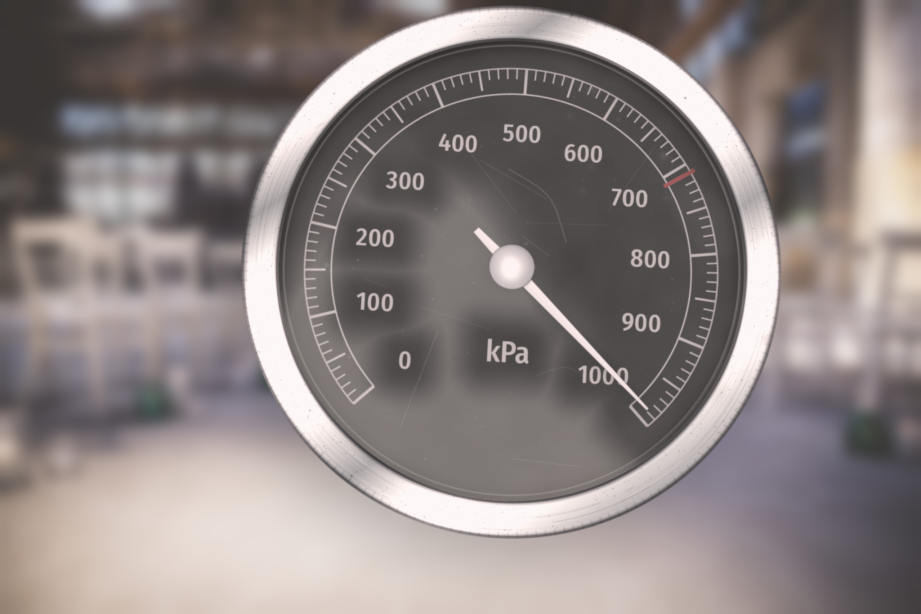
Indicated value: 990 kPa
